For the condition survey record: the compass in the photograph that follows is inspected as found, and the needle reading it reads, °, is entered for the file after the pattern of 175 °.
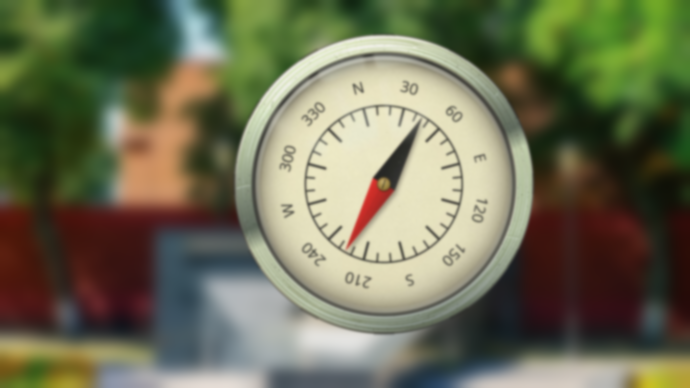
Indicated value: 225 °
